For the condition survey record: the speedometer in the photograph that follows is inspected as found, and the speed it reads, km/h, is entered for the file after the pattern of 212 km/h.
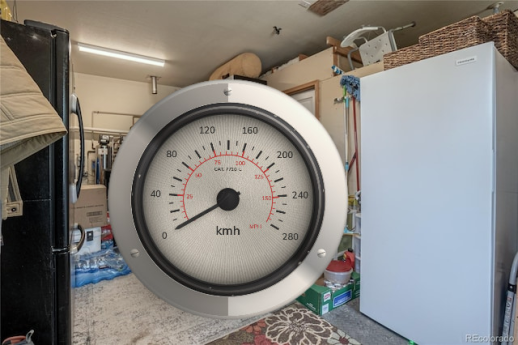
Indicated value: 0 km/h
